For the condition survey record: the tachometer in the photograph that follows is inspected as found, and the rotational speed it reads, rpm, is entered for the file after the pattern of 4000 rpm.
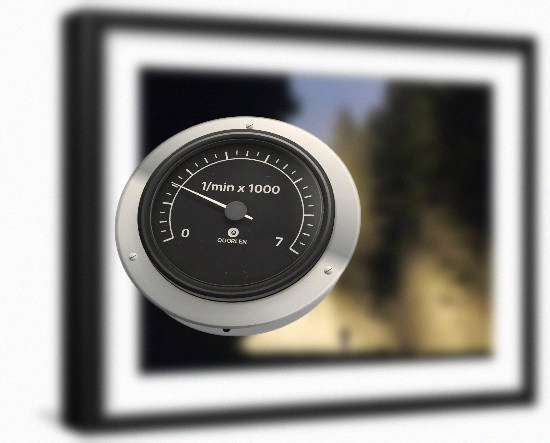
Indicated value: 1500 rpm
